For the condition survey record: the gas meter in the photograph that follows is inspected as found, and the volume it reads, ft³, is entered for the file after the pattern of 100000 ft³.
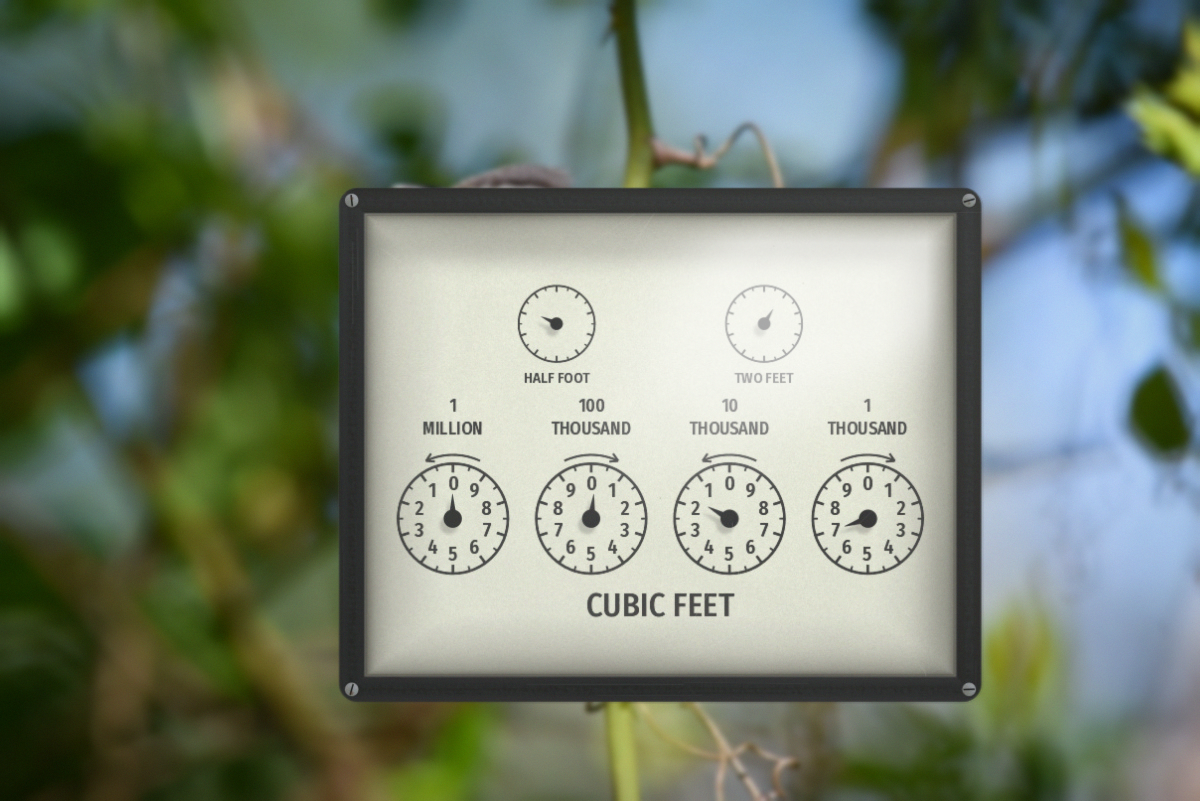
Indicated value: 1700 ft³
